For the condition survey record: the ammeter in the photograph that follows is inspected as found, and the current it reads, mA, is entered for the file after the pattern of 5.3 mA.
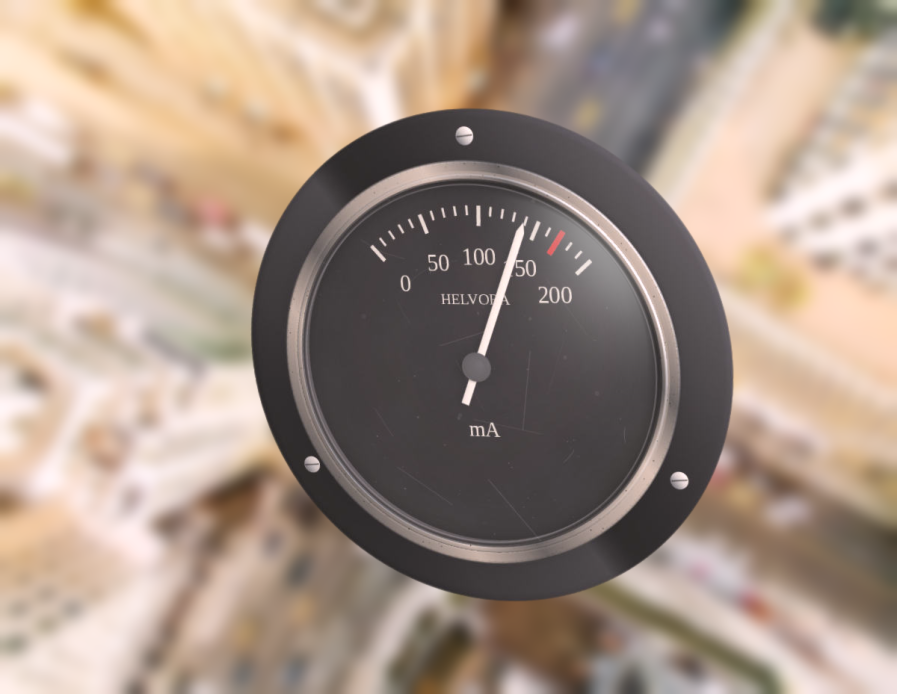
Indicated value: 140 mA
